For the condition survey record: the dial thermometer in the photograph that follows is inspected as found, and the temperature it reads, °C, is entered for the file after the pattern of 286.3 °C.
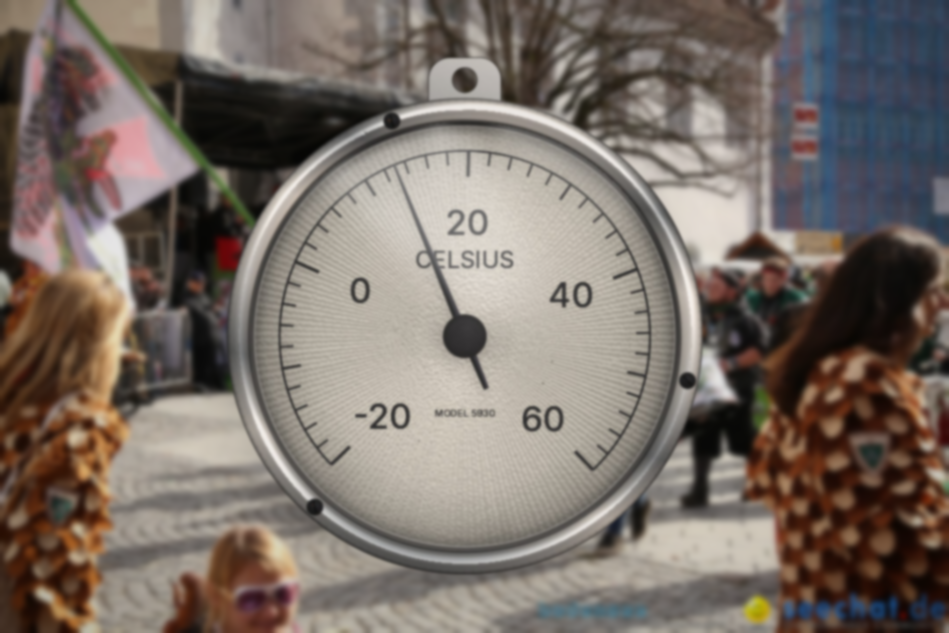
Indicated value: 13 °C
